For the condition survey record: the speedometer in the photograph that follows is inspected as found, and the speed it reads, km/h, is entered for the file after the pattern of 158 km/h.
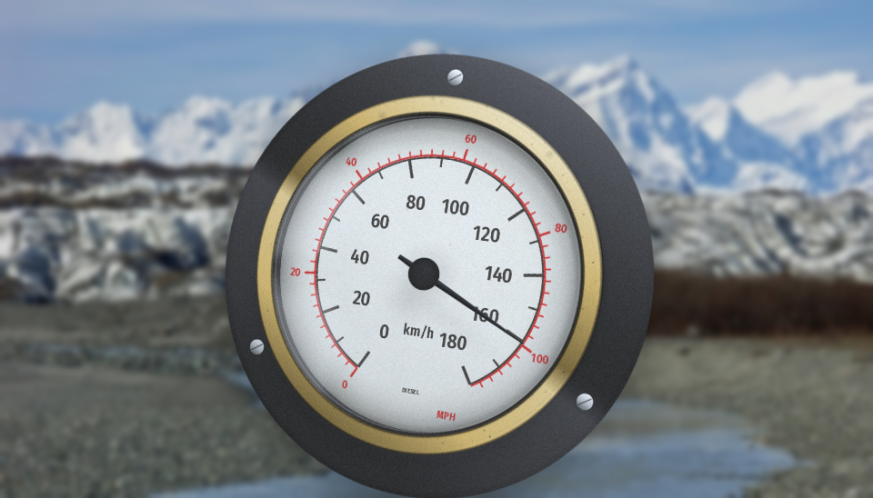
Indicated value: 160 km/h
